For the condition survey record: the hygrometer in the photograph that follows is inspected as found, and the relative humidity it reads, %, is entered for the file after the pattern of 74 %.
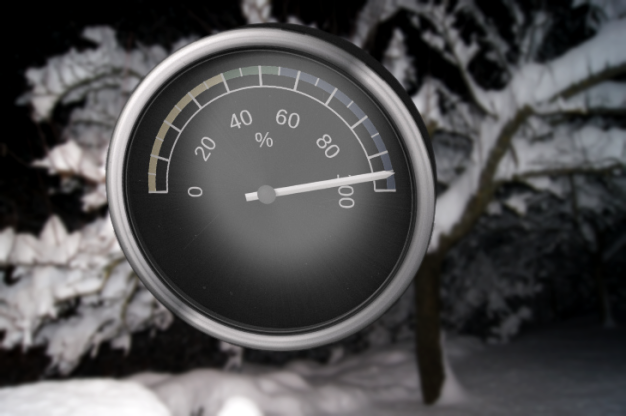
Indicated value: 95 %
